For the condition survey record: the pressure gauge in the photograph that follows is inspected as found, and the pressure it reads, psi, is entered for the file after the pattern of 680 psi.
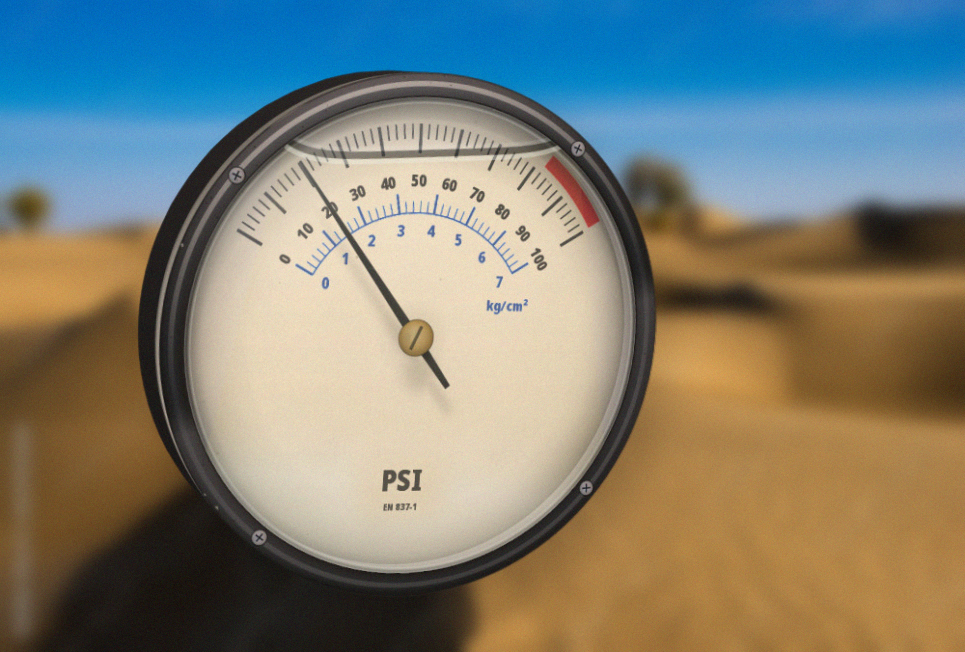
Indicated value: 20 psi
